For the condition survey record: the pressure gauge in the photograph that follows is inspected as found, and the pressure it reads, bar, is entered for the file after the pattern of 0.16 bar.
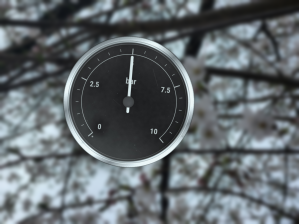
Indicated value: 5 bar
